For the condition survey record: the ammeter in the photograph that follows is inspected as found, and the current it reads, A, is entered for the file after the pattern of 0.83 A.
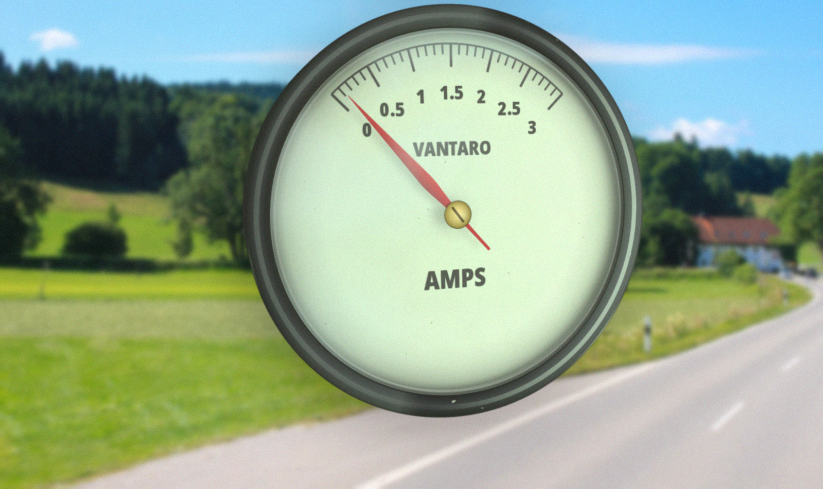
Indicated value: 0.1 A
